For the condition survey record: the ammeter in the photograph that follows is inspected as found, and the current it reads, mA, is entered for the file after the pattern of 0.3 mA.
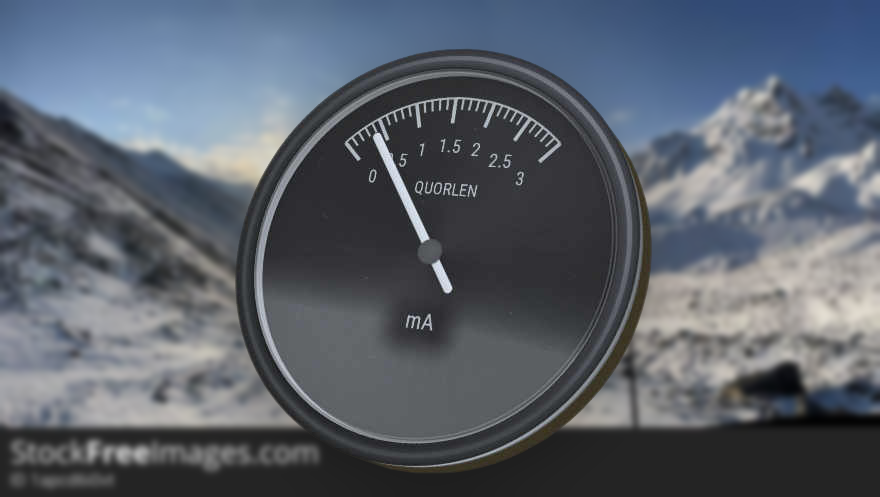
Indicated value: 0.4 mA
